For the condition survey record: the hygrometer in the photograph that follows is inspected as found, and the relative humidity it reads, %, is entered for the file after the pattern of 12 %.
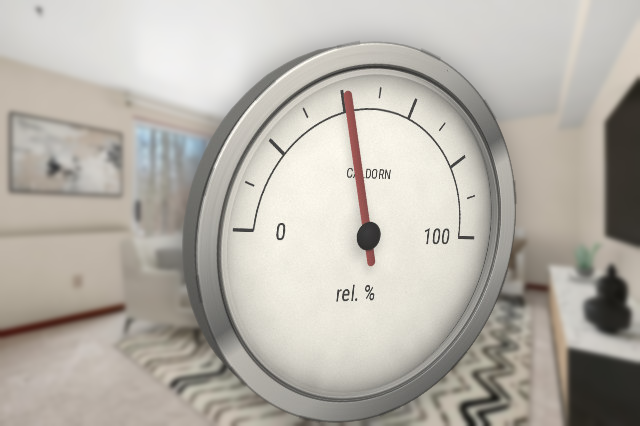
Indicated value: 40 %
